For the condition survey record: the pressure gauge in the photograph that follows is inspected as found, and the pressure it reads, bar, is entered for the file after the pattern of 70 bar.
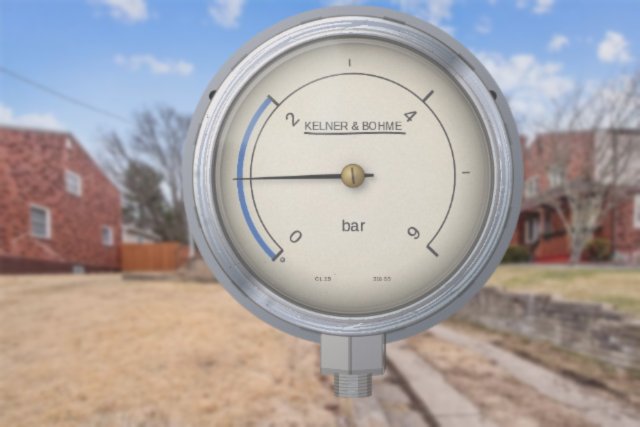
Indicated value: 1 bar
